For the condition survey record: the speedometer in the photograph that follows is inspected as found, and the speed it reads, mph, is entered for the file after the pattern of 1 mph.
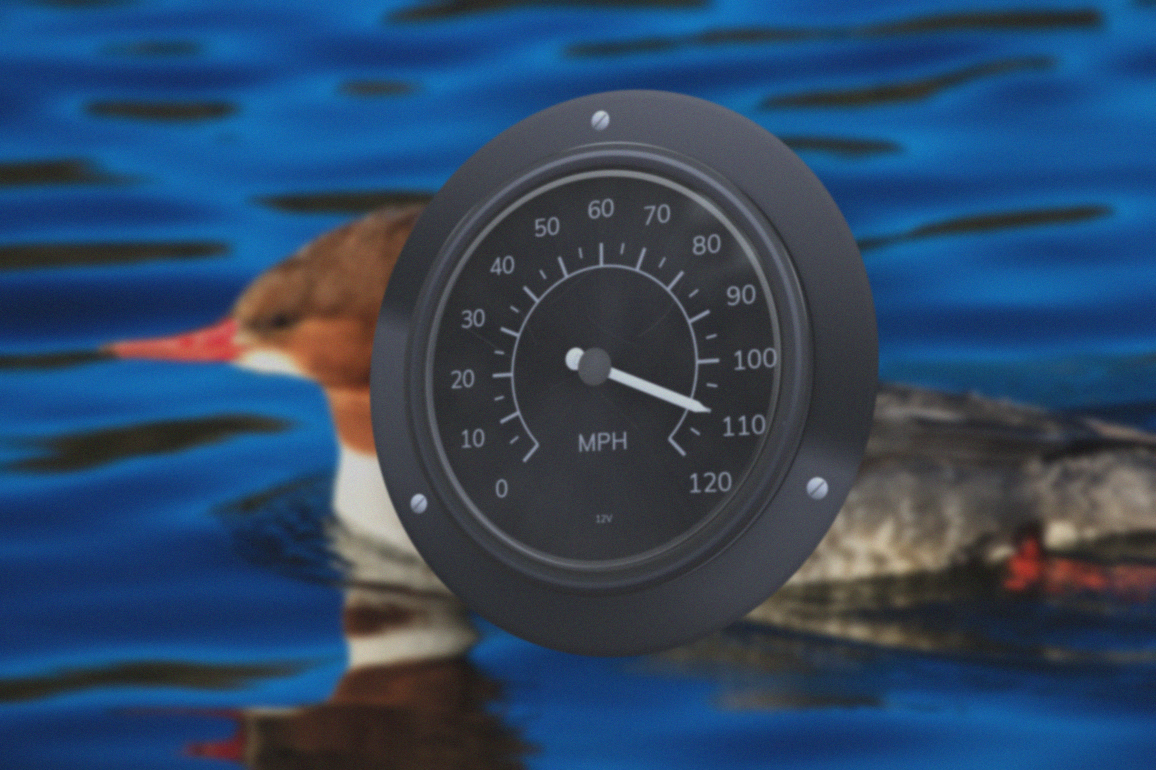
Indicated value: 110 mph
